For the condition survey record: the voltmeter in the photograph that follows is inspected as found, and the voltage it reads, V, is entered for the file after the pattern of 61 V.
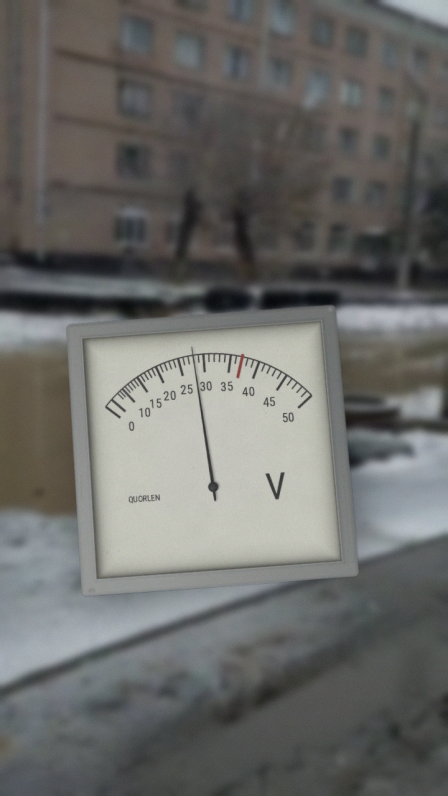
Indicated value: 28 V
